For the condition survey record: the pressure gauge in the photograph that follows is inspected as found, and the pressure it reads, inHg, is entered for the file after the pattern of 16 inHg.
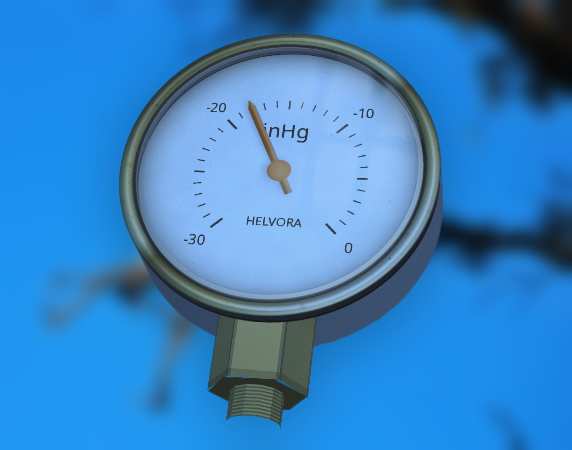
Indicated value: -18 inHg
